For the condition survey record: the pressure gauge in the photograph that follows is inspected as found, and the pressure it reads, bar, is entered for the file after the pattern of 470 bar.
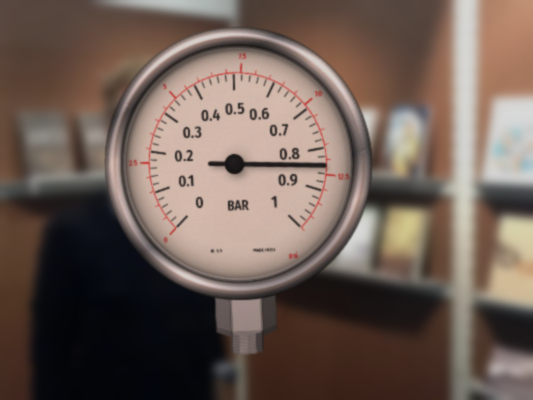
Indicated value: 0.84 bar
